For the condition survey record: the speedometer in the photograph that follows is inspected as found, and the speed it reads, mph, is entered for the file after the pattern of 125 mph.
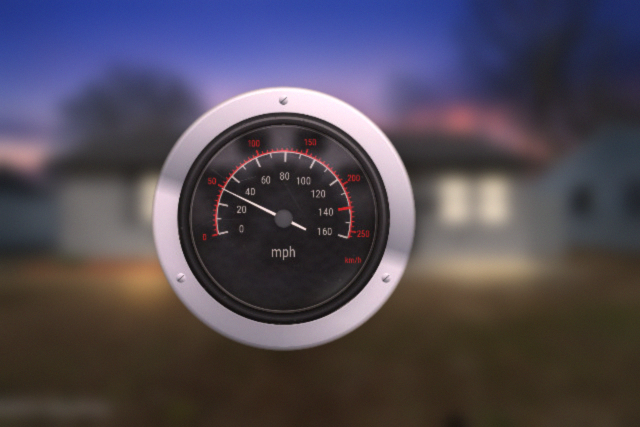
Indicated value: 30 mph
